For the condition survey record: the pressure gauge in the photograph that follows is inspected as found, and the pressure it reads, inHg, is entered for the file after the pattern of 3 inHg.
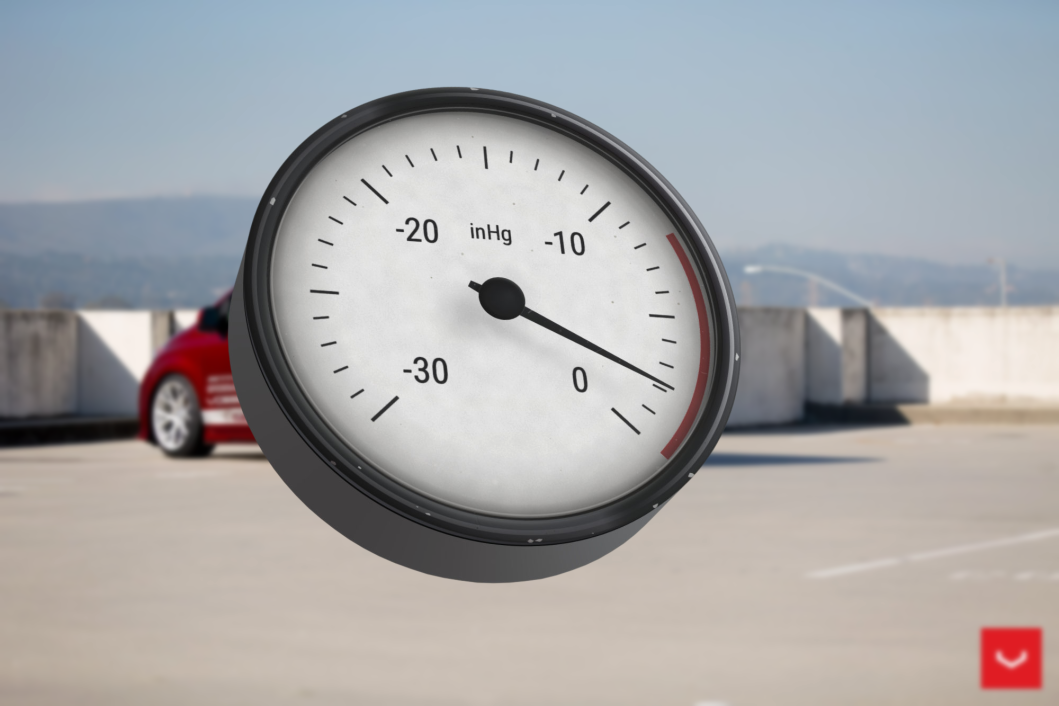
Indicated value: -2 inHg
